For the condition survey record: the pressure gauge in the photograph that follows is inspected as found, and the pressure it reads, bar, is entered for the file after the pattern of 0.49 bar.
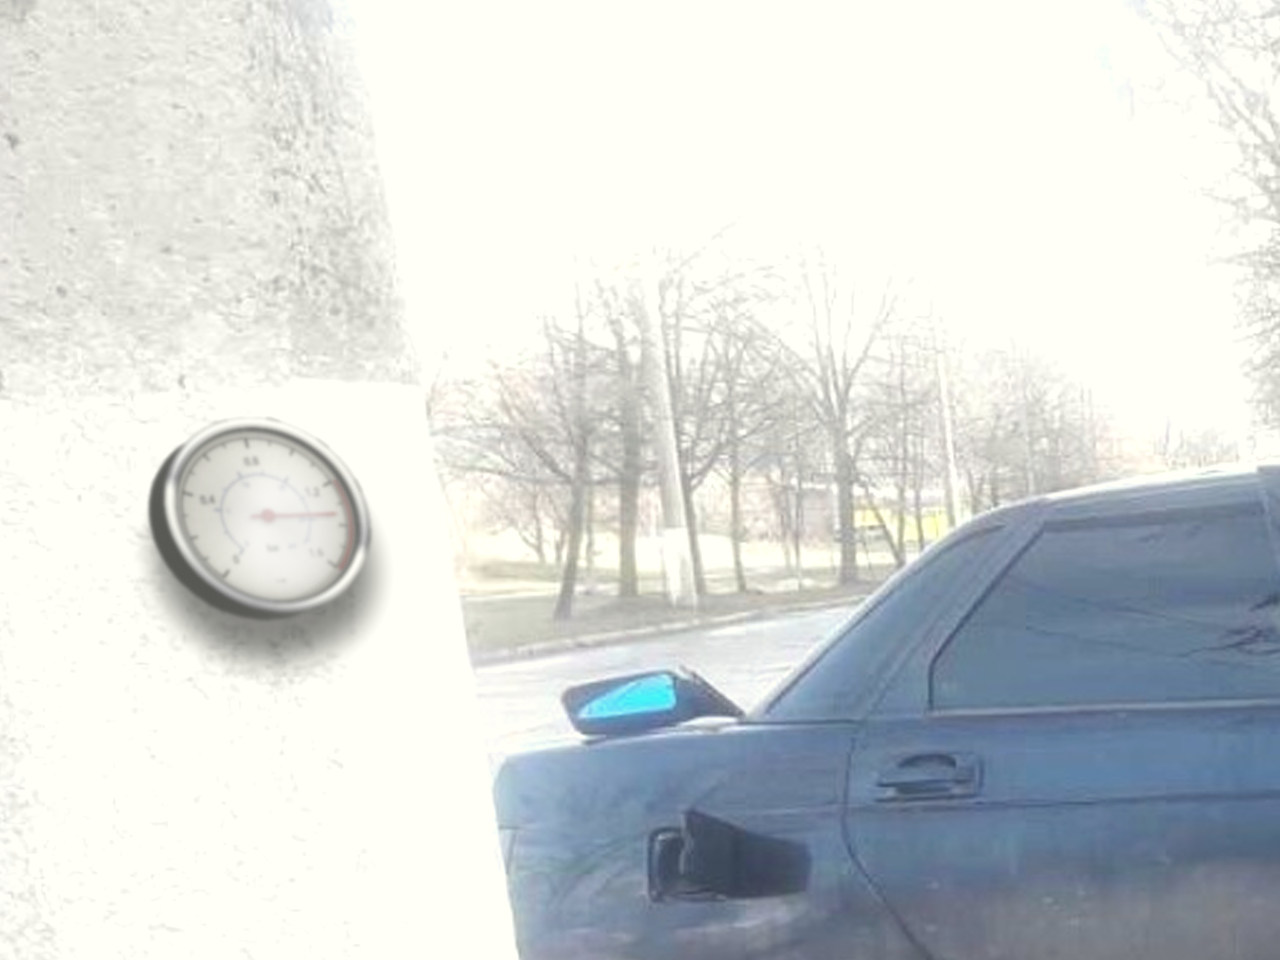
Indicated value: 1.35 bar
